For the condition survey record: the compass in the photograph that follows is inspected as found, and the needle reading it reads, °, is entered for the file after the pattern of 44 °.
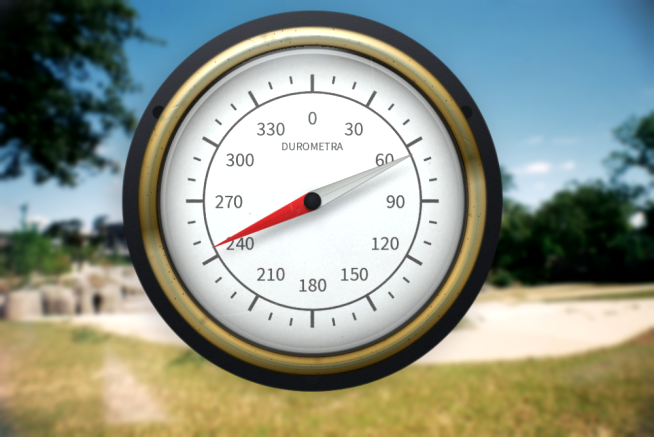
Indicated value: 245 °
